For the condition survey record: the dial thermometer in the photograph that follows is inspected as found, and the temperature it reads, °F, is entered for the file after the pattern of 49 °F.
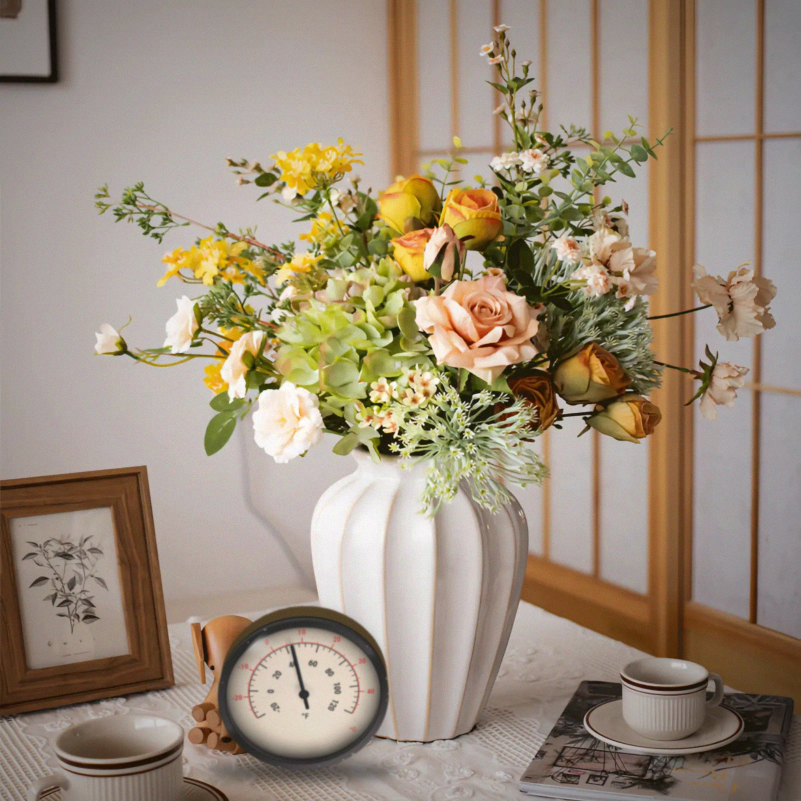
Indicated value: 44 °F
